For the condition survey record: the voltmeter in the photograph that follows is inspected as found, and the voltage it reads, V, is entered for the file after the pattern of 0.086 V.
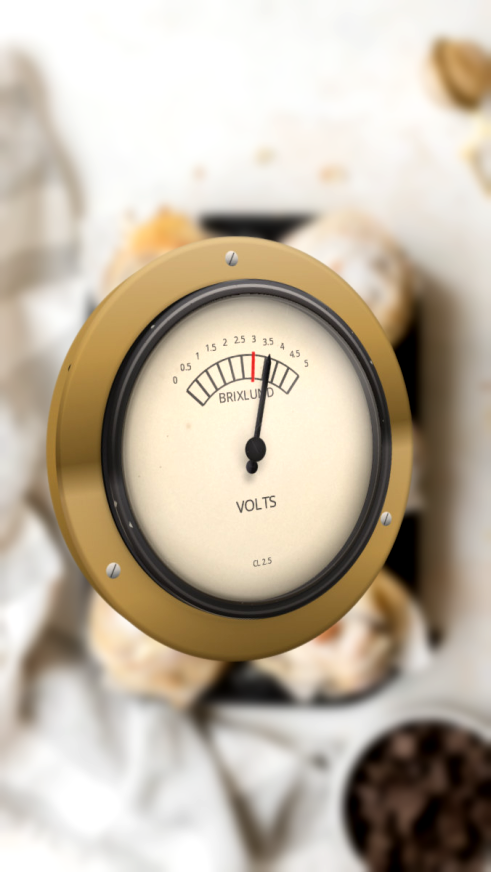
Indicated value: 3.5 V
